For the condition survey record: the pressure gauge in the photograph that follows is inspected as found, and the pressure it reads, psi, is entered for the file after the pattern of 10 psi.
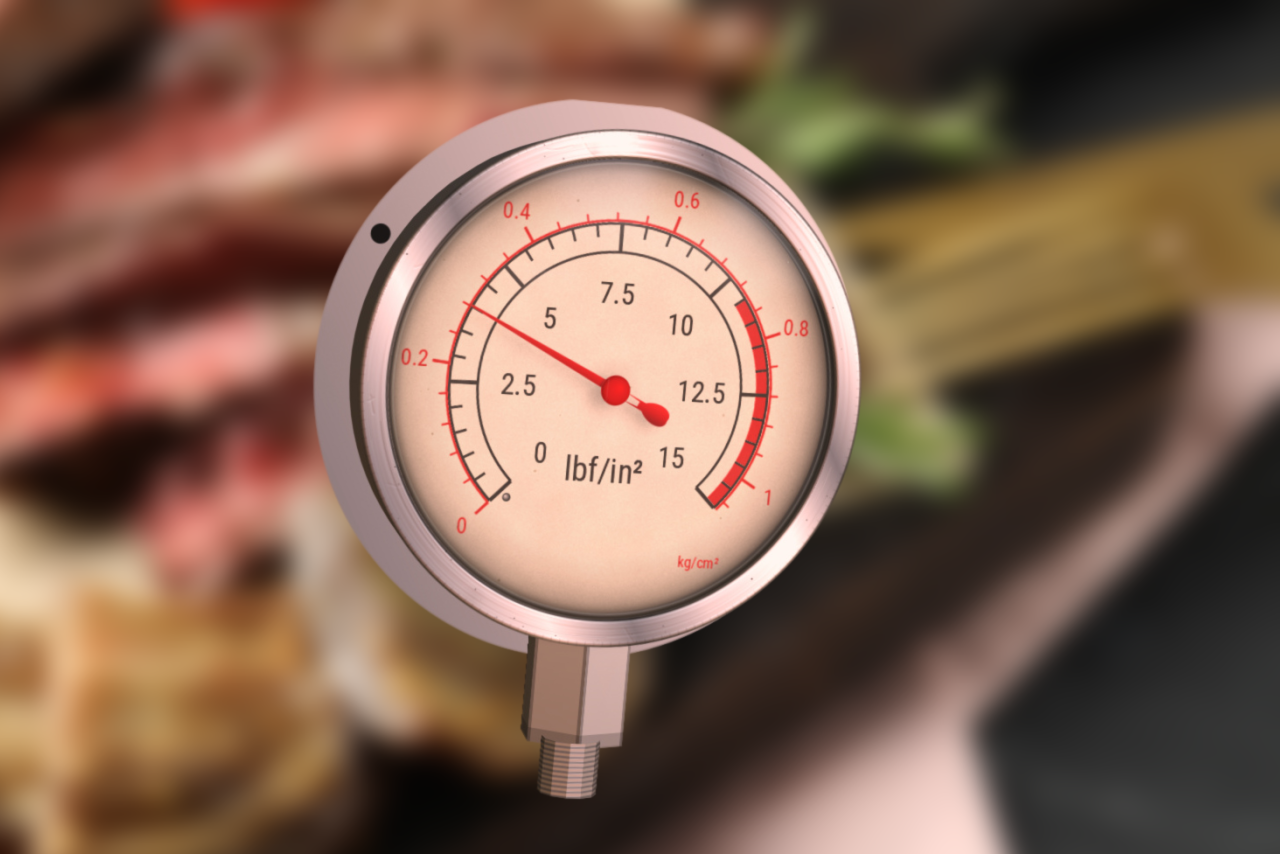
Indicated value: 4 psi
